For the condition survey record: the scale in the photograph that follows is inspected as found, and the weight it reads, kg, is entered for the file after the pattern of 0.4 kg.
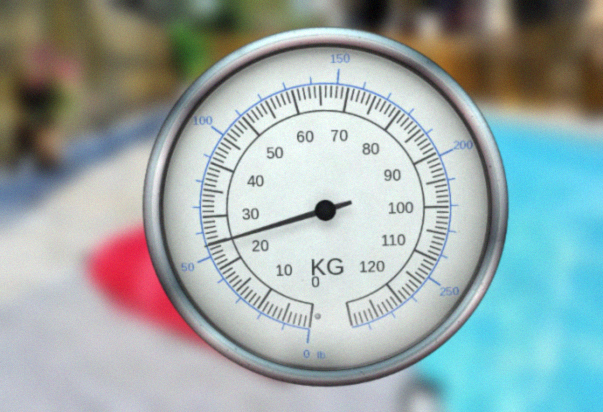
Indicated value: 25 kg
